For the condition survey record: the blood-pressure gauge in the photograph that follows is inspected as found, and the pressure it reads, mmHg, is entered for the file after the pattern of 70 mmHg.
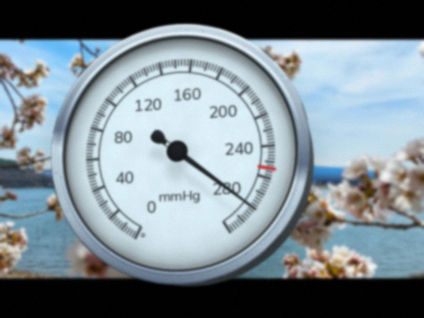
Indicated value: 280 mmHg
